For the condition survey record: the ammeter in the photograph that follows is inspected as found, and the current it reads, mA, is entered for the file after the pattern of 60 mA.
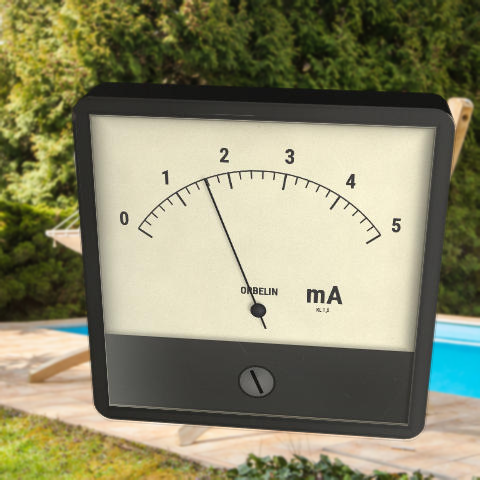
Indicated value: 1.6 mA
